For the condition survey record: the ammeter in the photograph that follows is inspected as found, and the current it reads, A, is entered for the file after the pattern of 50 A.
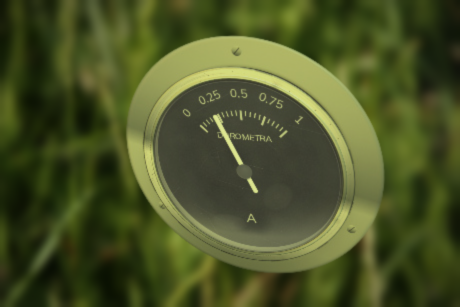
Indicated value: 0.25 A
